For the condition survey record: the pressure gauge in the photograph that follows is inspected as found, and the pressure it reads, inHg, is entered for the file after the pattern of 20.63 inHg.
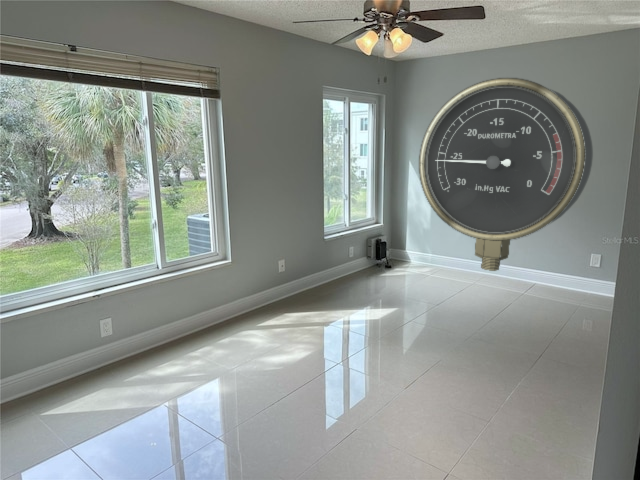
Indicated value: -26 inHg
